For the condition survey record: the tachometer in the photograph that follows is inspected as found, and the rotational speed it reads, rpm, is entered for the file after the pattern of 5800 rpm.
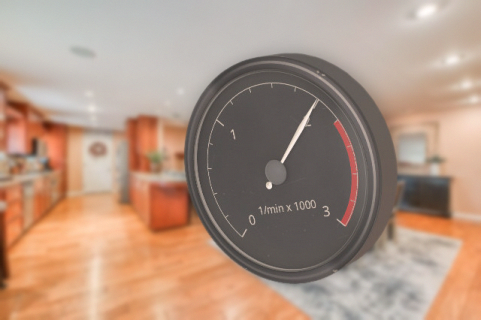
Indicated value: 2000 rpm
